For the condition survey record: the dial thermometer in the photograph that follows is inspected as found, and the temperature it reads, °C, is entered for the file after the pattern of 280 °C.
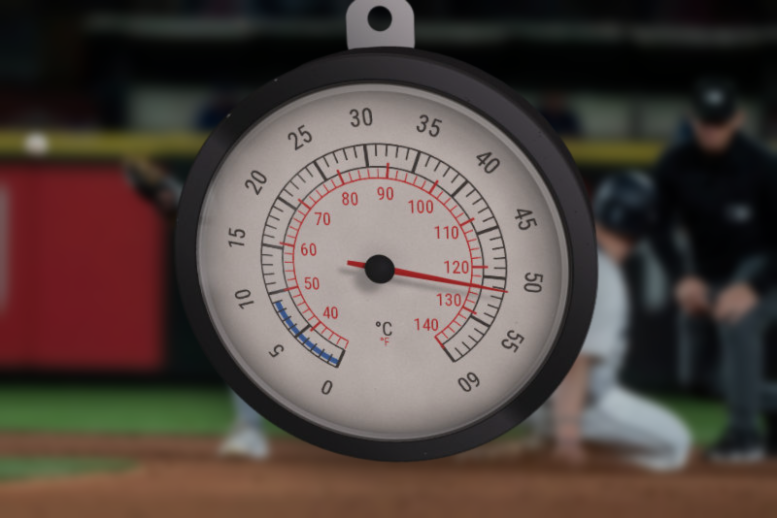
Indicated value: 51 °C
